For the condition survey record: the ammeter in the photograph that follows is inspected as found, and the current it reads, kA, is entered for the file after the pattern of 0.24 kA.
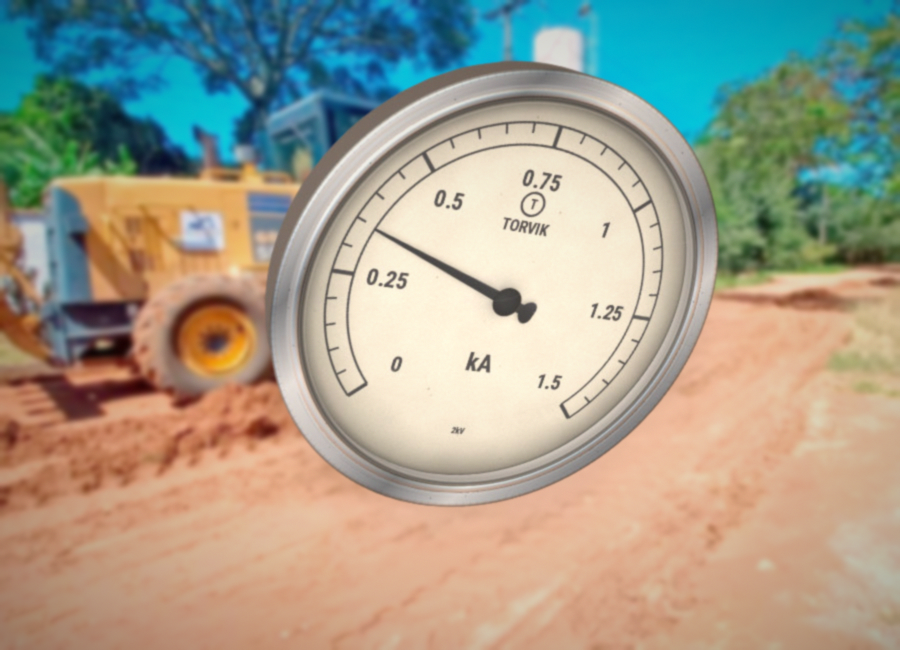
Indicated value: 0.35 kA
